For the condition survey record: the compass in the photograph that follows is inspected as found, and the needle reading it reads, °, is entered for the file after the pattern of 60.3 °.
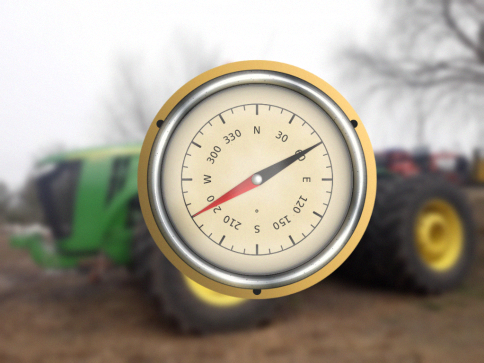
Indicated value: 240 °
